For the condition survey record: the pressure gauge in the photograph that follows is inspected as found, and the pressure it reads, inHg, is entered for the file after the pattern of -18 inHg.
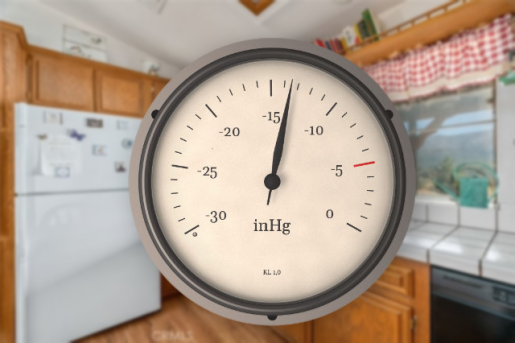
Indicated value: -13.5 inHg
